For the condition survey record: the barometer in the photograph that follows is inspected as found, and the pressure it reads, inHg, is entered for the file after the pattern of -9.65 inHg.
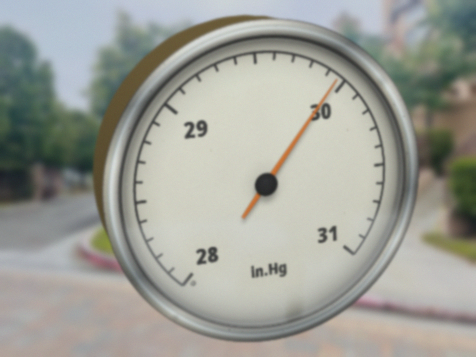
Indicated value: 29.95 inHg
